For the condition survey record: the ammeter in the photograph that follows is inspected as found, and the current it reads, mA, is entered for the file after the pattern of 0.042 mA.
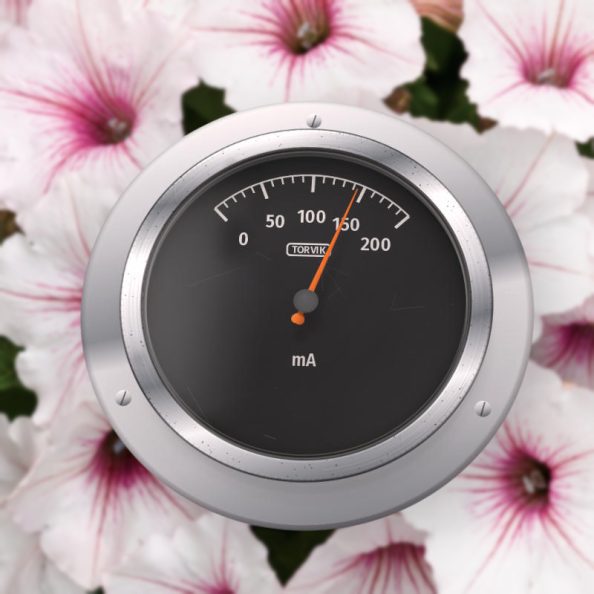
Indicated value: 145 mA
